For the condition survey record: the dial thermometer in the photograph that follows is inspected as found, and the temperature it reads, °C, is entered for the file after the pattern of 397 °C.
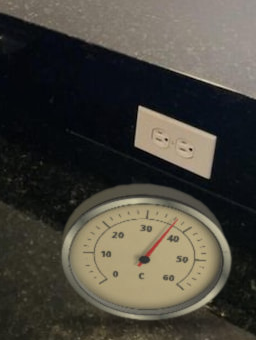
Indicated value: 36 °C
